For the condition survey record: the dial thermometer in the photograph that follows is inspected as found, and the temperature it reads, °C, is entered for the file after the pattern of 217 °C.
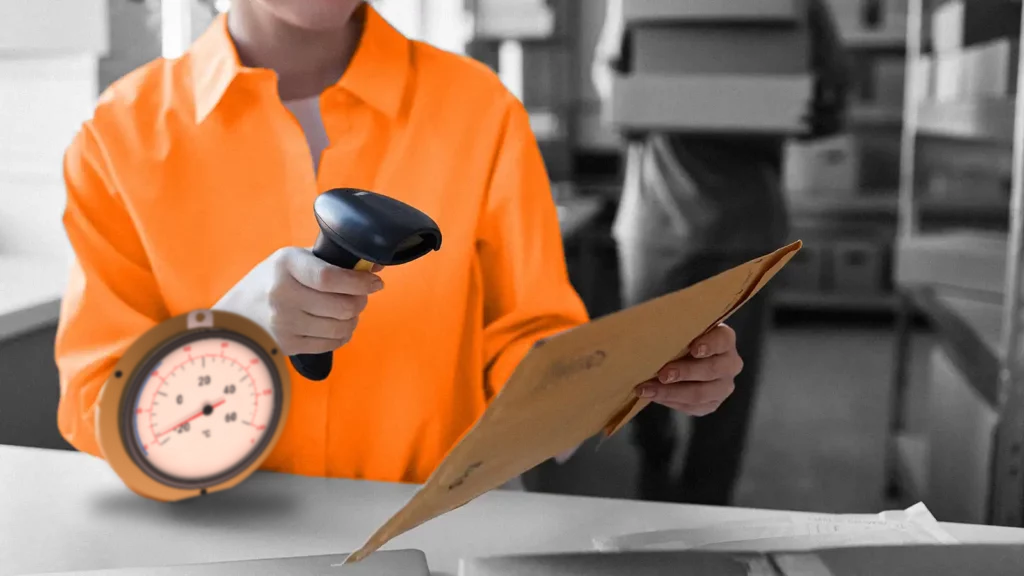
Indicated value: -16 °C
